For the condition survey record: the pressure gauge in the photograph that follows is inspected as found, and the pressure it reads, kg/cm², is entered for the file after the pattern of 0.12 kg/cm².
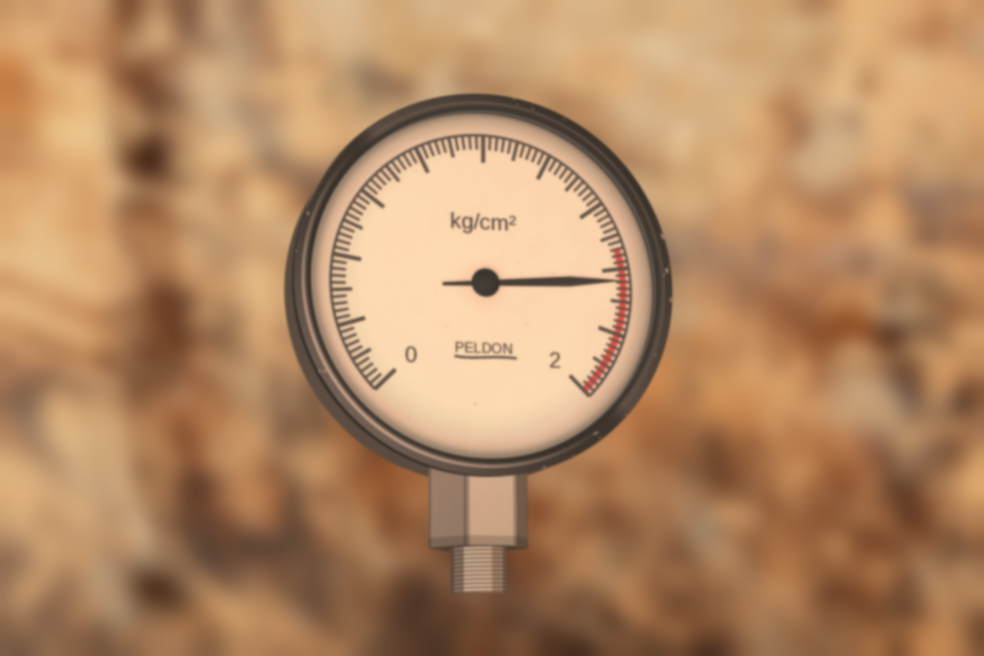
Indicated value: 1.64 kg/cm²
